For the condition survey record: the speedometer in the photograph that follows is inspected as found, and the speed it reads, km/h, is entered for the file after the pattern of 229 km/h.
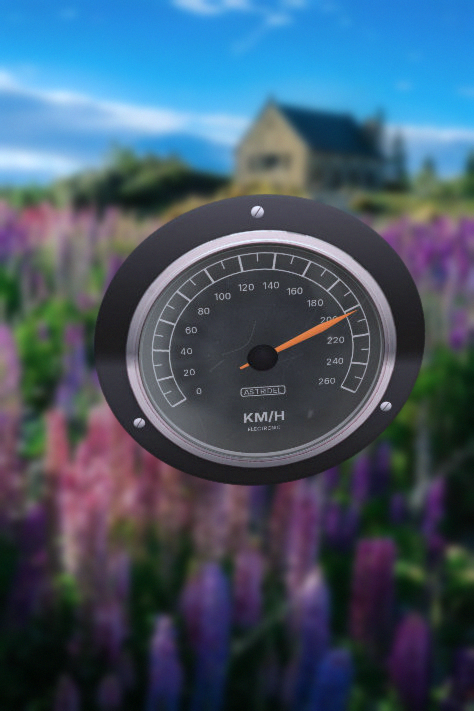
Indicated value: 200 km/h
